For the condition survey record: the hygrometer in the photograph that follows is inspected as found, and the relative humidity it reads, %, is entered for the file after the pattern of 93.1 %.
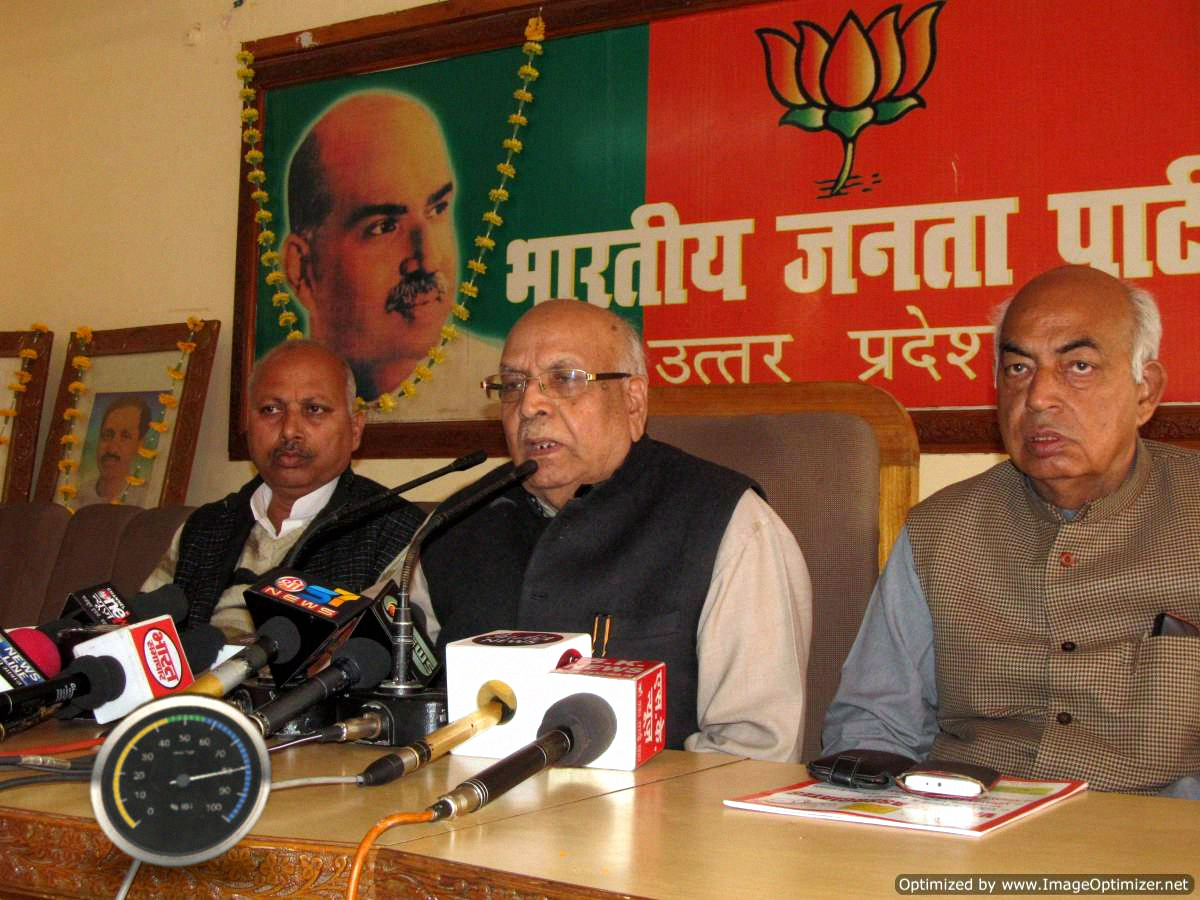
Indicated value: 80 %
